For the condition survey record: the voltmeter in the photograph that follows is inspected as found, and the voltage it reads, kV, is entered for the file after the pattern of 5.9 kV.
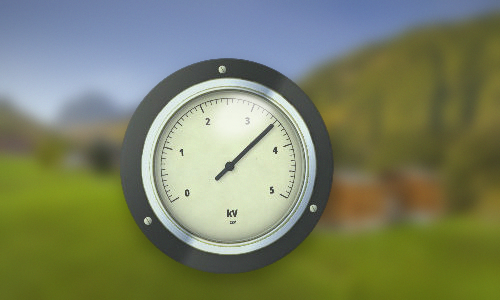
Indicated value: 3.5 kV
